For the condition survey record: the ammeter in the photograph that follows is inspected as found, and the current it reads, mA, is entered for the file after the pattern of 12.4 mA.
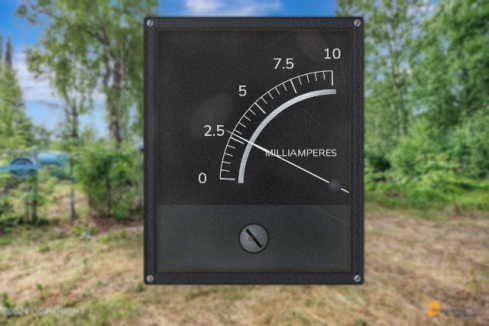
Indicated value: 2.75 mA
